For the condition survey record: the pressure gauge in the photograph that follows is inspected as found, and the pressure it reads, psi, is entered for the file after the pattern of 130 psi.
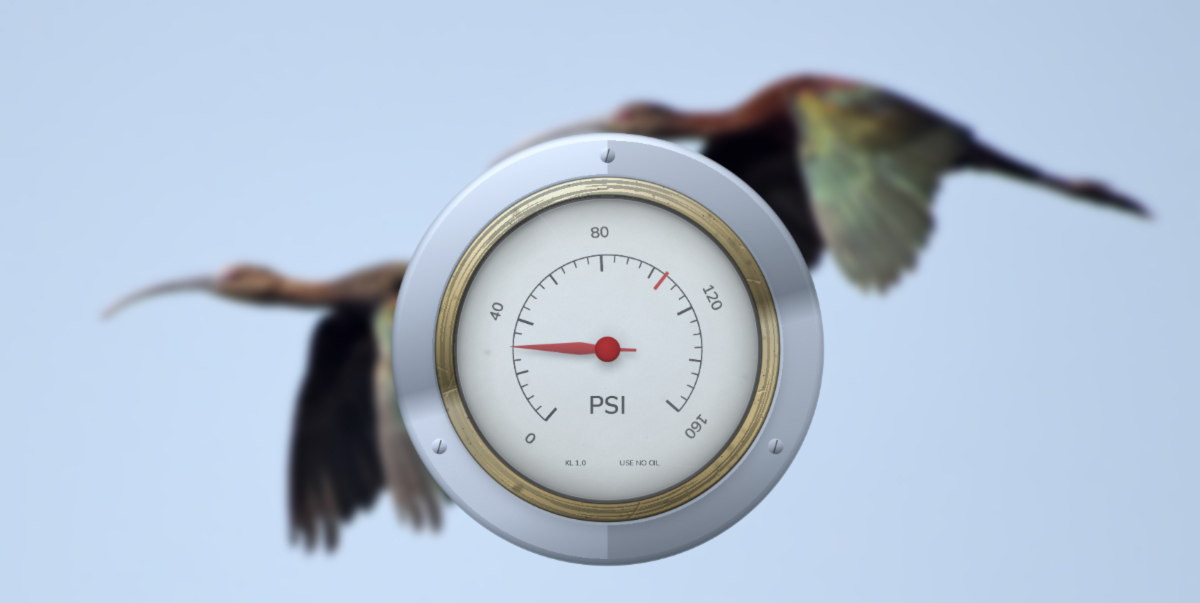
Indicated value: 30 psi
